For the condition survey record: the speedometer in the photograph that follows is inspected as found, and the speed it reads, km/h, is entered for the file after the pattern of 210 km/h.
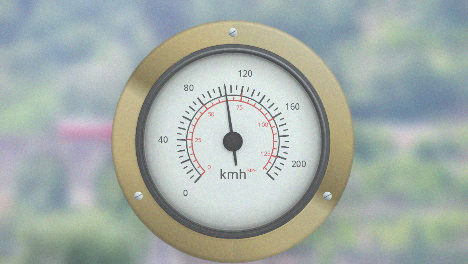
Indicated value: 105 km/h
